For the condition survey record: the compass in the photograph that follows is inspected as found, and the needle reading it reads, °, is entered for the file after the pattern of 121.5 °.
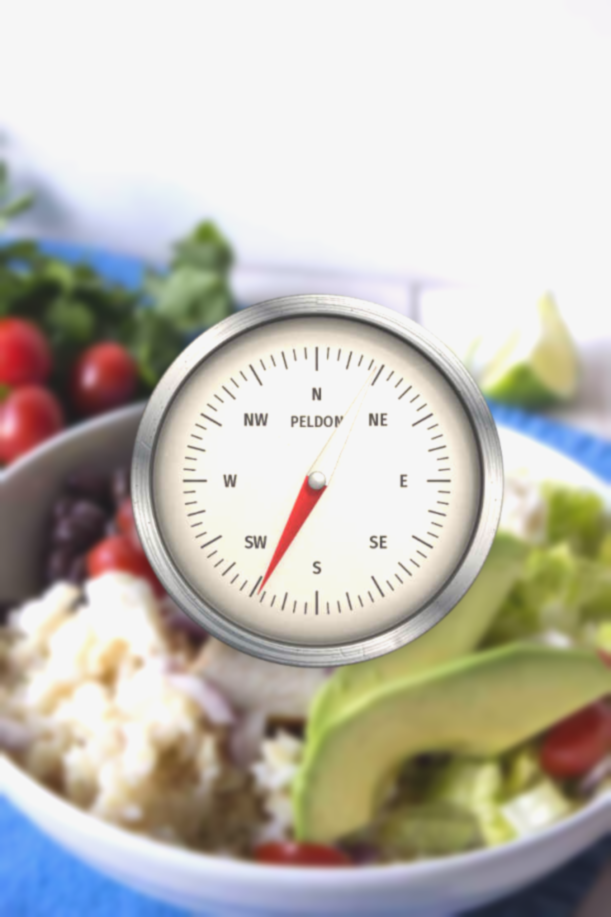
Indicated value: 207.5 °
